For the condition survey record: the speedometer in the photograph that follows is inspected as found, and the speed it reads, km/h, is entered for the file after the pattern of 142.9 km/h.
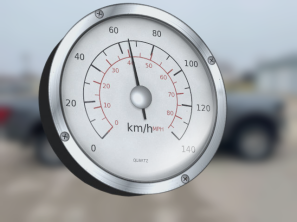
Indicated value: 65 km/h
